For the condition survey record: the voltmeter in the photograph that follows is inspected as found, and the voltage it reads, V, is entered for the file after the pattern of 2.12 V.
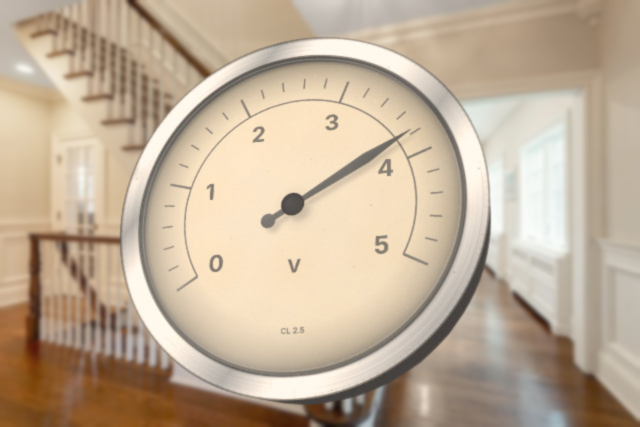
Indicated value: 3.8 V
